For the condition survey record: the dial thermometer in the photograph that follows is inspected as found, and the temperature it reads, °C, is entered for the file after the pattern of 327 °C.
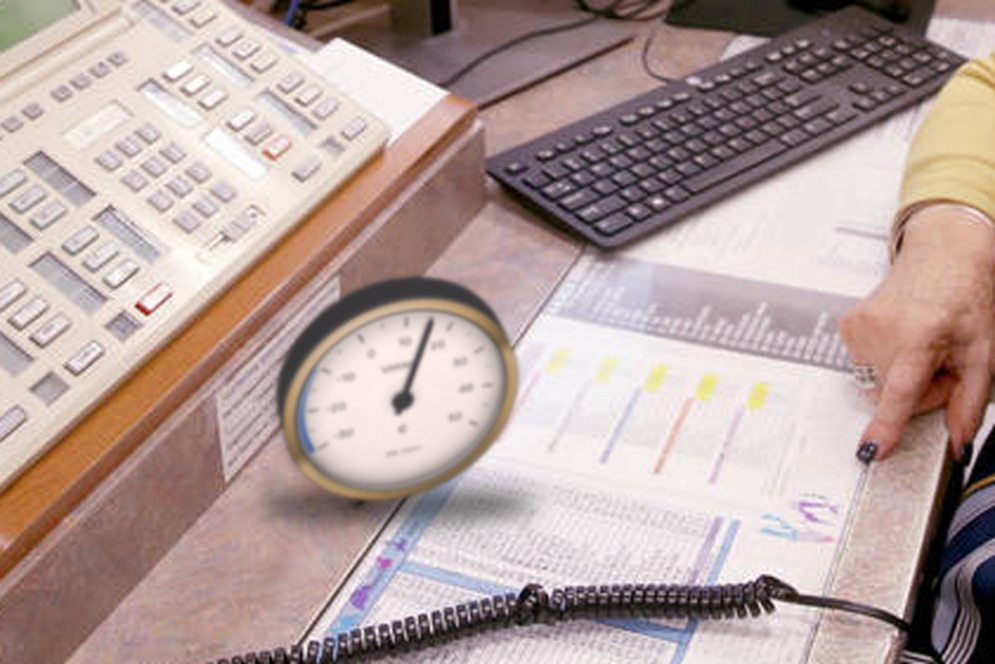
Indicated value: 15 °C
